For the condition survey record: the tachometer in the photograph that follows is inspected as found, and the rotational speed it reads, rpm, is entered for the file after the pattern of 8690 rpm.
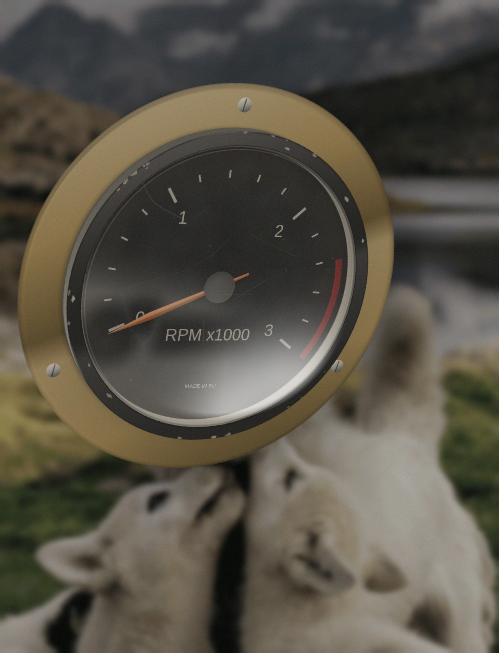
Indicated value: 0 rpm
